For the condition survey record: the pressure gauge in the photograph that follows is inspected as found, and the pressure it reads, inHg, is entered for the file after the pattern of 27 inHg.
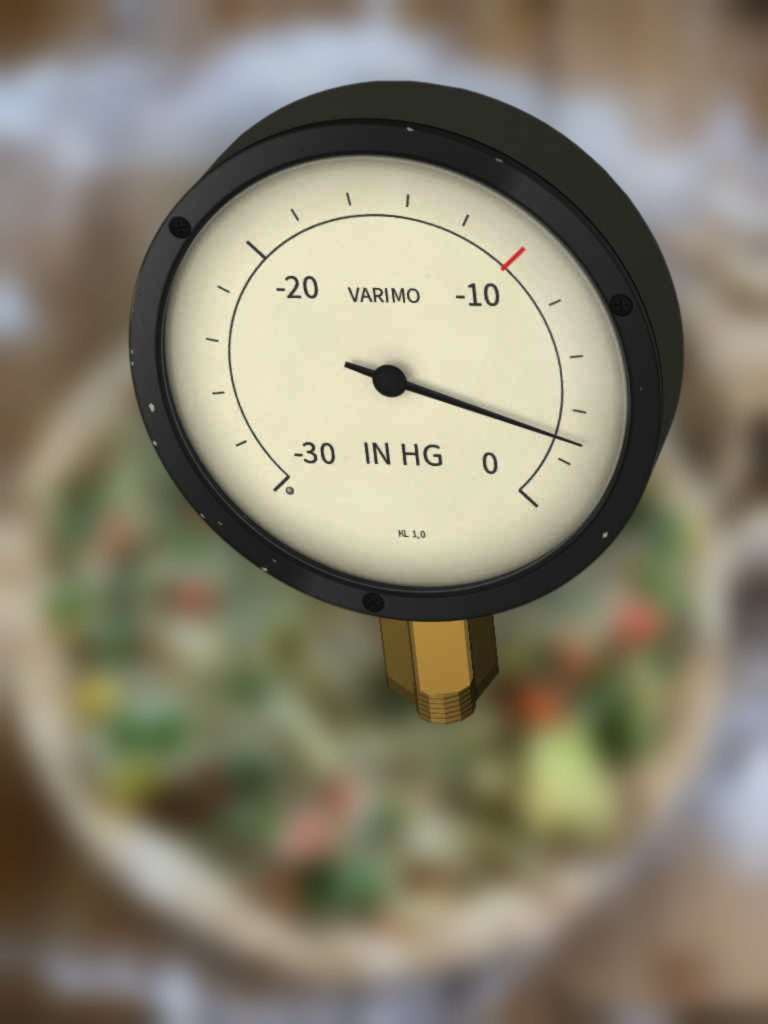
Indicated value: -3 inHg
